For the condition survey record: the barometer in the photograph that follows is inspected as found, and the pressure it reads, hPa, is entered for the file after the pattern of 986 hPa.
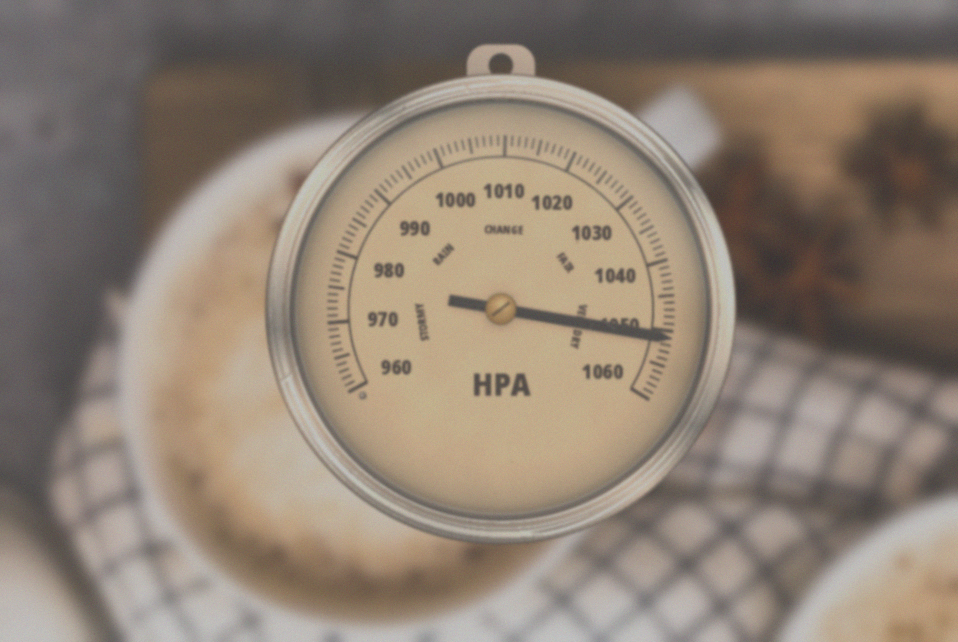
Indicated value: 1051 hPa
